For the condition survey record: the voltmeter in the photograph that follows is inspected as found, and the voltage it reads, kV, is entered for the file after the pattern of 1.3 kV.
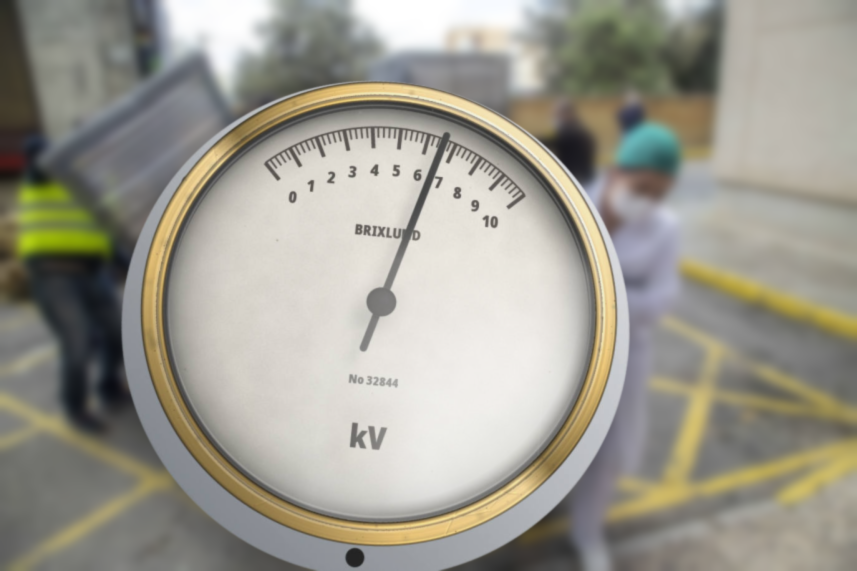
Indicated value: 6.6 kV
